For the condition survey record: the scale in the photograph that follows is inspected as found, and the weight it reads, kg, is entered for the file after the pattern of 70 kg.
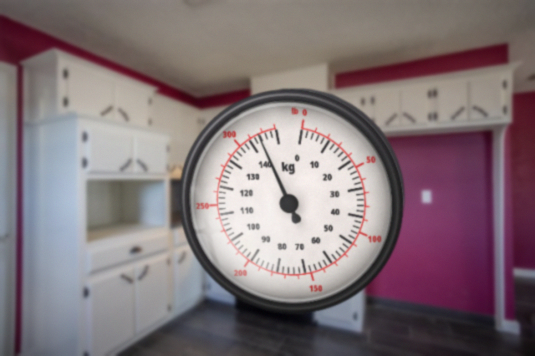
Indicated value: 144 kg
